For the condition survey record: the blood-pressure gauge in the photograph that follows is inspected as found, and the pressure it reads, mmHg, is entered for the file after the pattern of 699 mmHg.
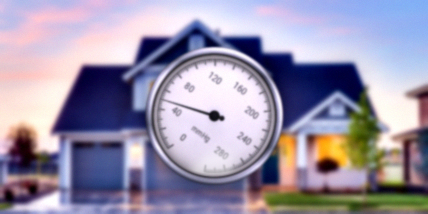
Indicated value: 50 mmHg
